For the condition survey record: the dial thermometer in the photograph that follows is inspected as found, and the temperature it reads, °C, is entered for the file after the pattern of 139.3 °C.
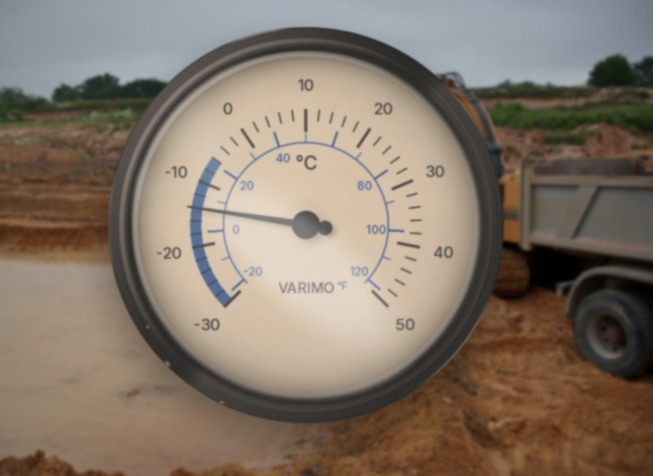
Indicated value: -14 °C
